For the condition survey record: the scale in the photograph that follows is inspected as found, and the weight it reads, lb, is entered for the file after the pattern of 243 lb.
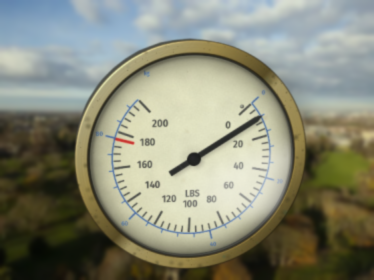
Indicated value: 8 lb
